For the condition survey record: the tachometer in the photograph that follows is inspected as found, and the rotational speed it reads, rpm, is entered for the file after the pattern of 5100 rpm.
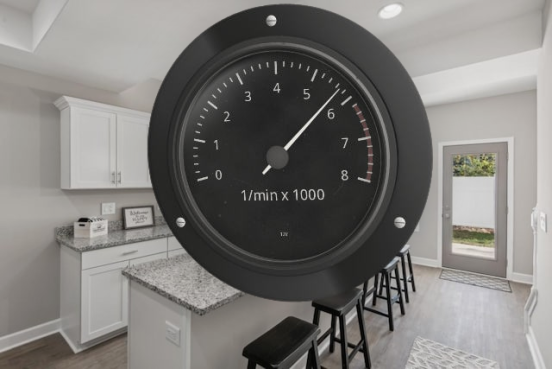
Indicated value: 5700 rpm
